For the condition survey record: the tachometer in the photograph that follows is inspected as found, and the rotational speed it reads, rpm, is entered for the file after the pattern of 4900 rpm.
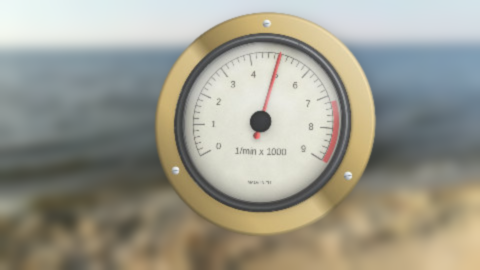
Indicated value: 5000 rpm
